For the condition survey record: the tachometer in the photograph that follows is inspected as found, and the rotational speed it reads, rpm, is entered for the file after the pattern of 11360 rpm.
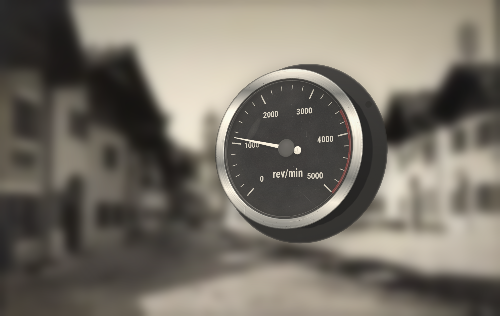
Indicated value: 1100 rpm
